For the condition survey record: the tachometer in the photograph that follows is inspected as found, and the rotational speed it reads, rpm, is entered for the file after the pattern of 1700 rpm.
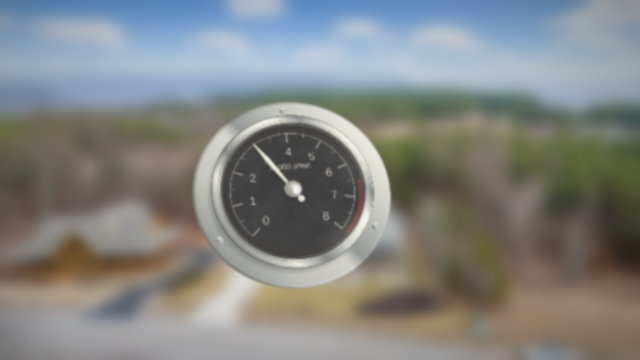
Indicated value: 3000 rpm
